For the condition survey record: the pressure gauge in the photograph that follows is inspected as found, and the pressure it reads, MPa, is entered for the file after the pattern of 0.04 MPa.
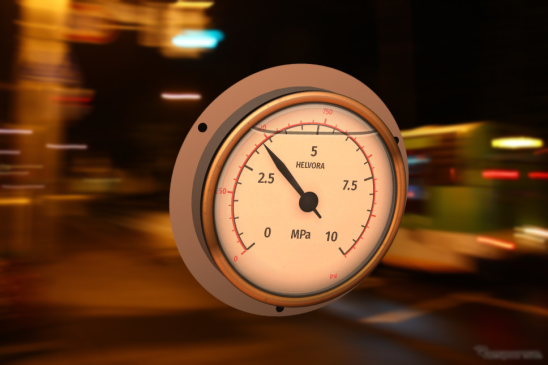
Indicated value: 3.25 MPa
